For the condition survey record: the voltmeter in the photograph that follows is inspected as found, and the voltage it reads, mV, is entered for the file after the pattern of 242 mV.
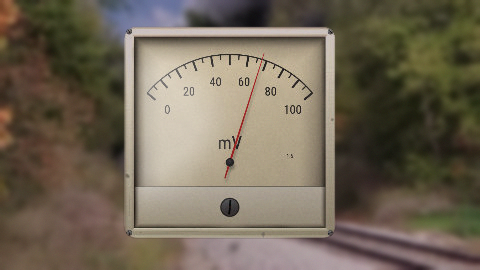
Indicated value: 67.5 mV
